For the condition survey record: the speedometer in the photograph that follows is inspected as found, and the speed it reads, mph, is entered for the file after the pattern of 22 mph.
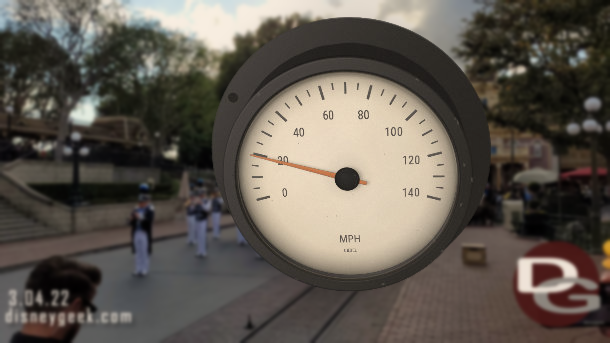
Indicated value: 20 mph
